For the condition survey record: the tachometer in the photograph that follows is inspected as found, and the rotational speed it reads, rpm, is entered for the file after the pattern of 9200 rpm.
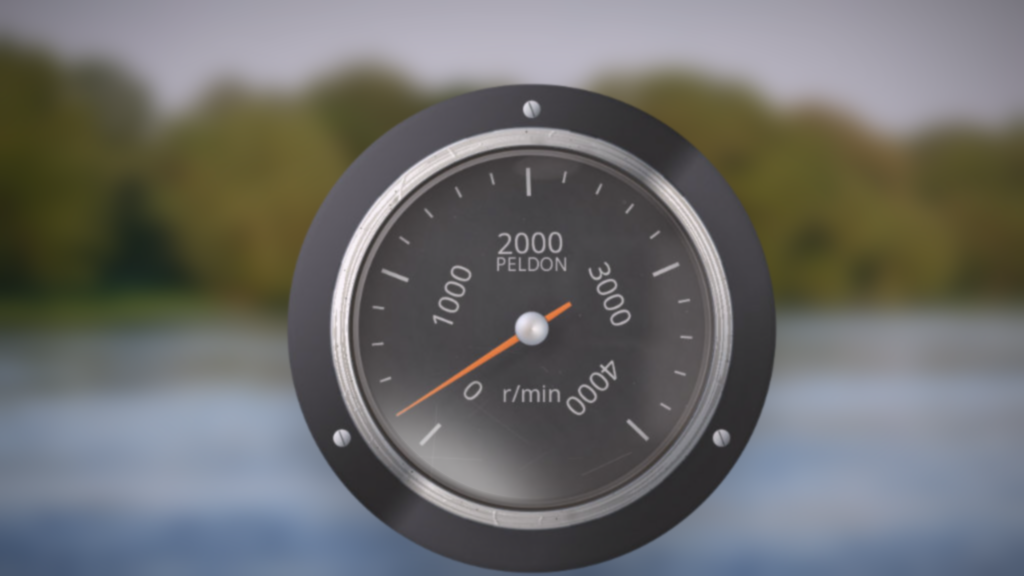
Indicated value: 200 rpm
